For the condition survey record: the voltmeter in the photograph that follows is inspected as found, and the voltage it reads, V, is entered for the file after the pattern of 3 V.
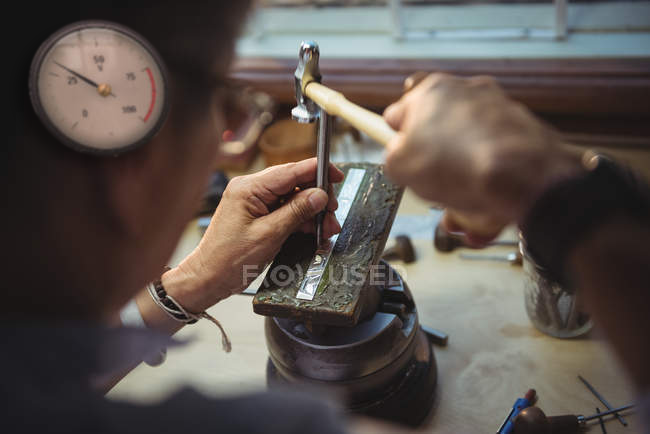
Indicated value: 30 V
